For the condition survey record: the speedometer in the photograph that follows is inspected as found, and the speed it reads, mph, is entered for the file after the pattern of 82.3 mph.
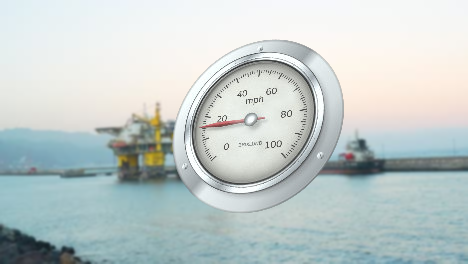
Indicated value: 15 mph
